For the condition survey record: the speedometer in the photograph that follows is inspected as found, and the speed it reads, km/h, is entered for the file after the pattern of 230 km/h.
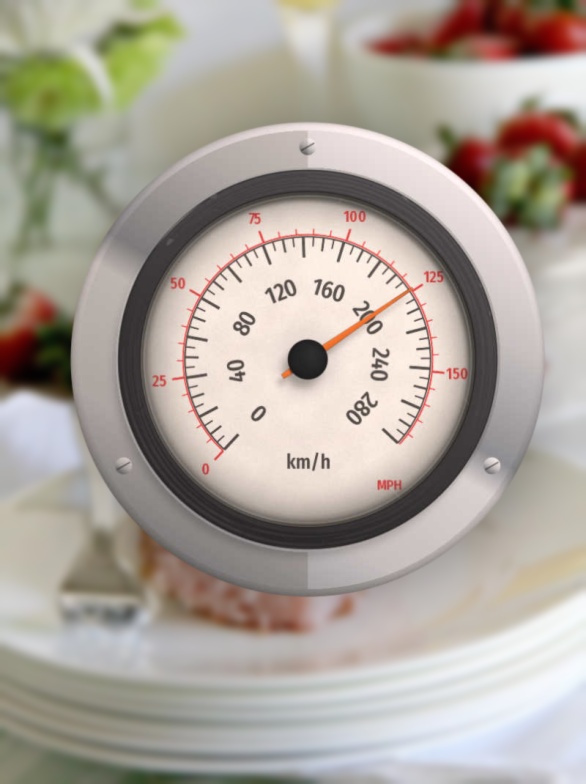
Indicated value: 200 km/h
